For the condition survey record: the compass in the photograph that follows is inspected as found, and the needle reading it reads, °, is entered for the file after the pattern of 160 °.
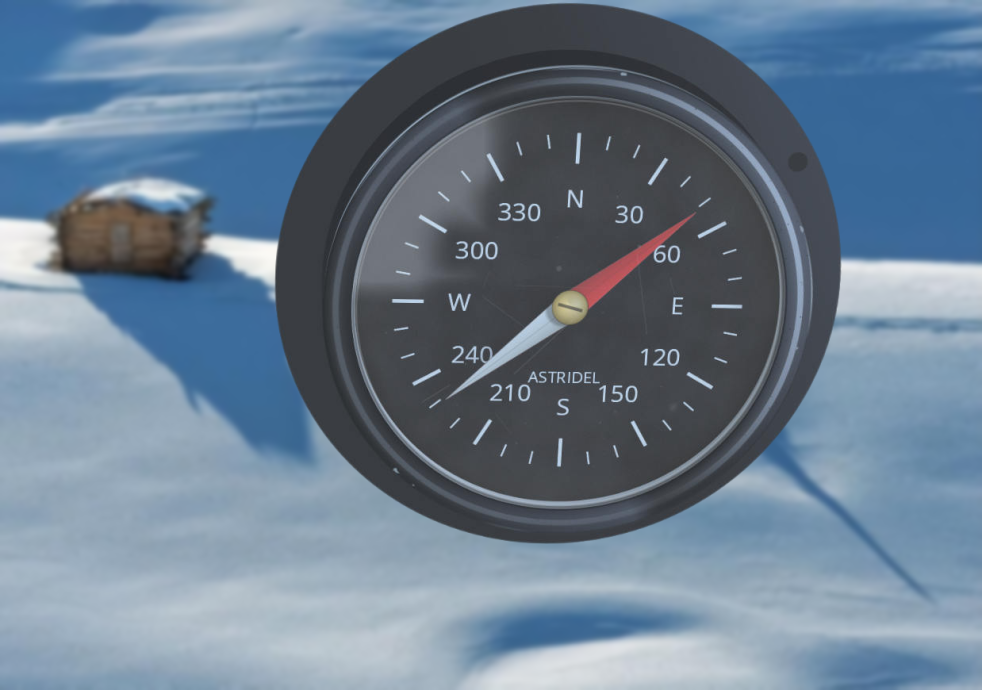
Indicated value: 50 °
